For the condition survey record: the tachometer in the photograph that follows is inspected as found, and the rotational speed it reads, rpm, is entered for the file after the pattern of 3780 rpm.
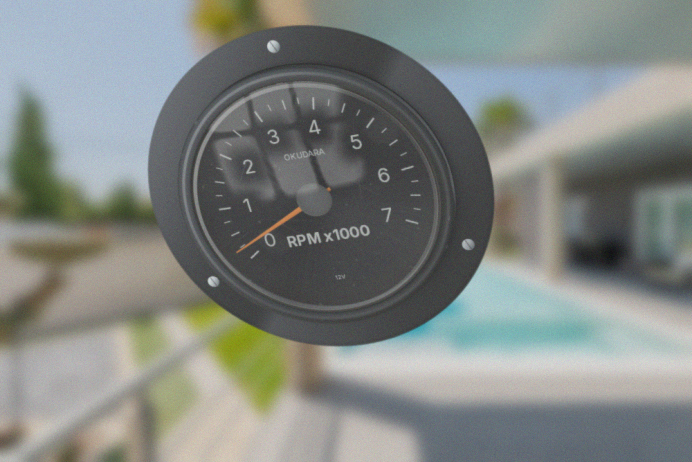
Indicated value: 250 rpm
